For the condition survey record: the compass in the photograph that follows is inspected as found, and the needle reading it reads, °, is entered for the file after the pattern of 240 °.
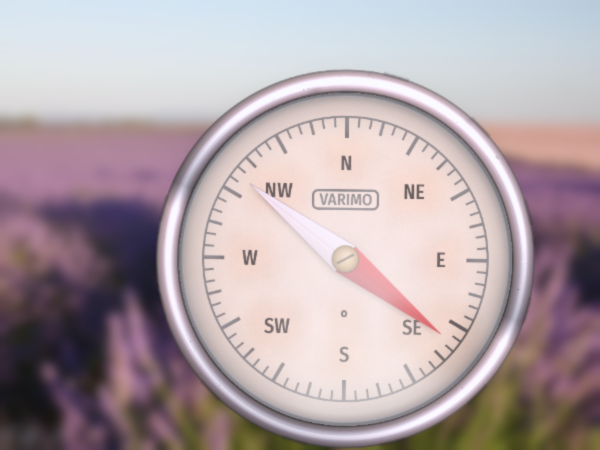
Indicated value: 127.5 °
